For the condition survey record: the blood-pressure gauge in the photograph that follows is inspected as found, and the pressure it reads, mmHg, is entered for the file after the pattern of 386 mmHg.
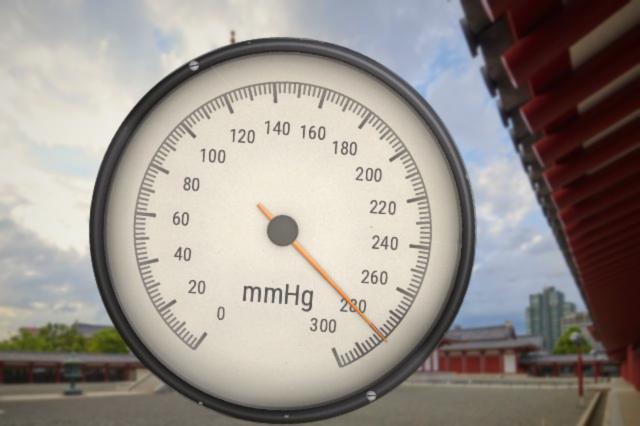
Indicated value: 280 mmHg
